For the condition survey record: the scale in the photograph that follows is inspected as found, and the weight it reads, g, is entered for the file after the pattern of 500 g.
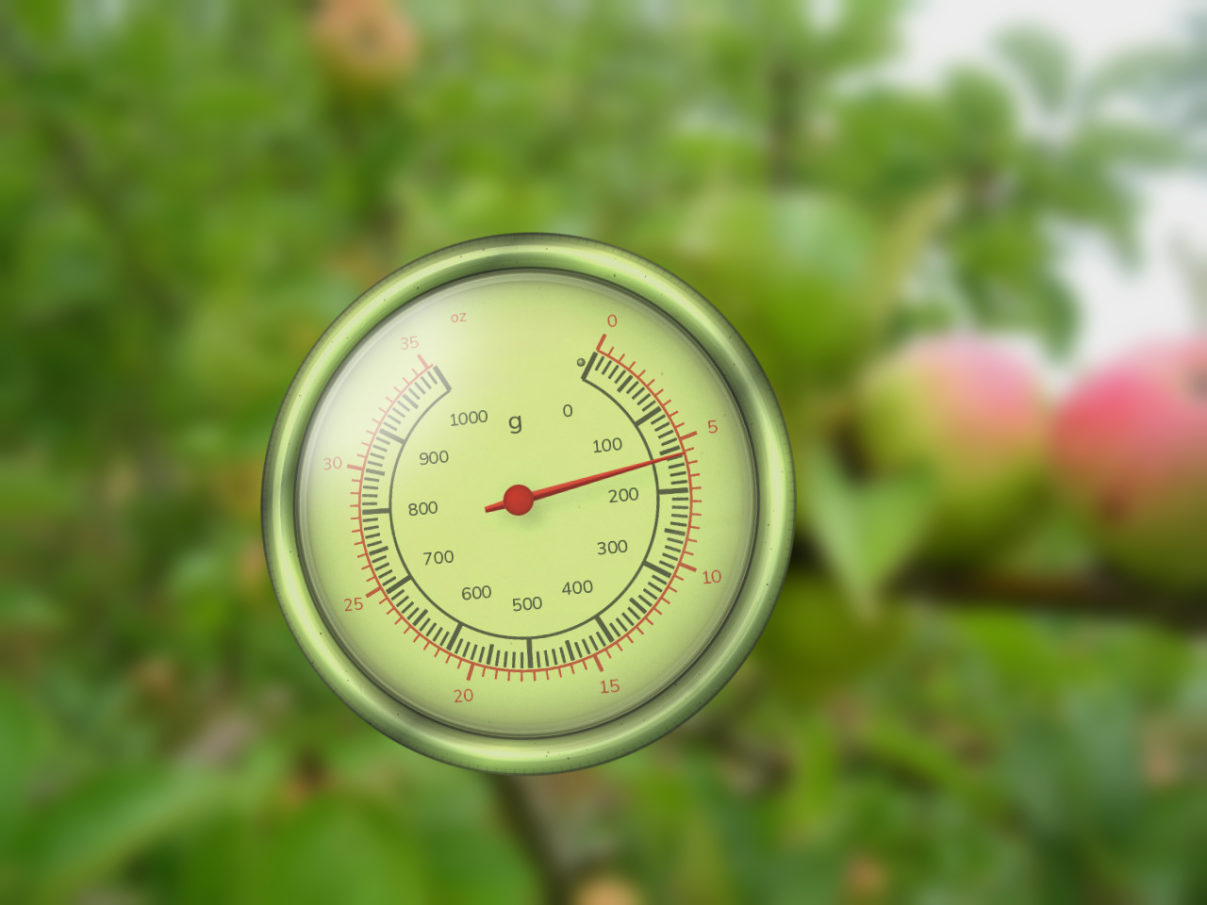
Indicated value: 160 g
